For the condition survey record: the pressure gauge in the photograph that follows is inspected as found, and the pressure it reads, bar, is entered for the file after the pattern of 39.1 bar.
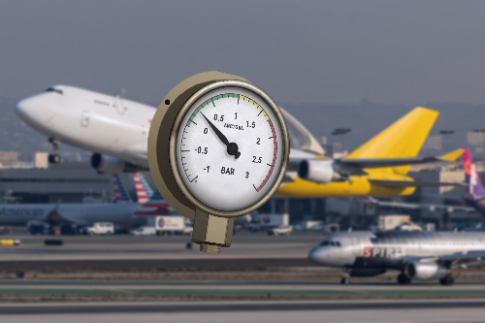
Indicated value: 0.2 bar
